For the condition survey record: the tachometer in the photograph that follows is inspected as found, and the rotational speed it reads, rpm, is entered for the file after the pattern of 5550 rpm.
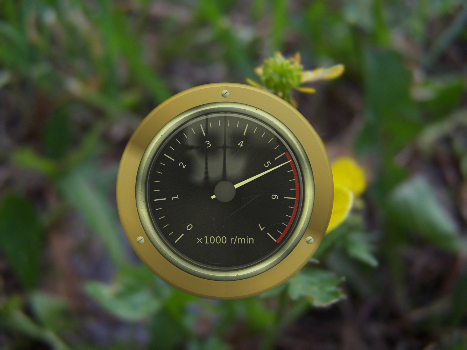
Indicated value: 5200 rpm
